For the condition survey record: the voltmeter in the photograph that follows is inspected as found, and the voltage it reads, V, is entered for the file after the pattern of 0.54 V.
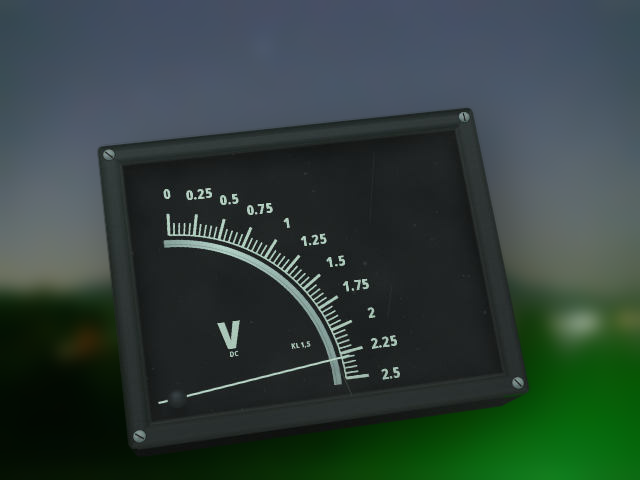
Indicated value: 2.3 V
